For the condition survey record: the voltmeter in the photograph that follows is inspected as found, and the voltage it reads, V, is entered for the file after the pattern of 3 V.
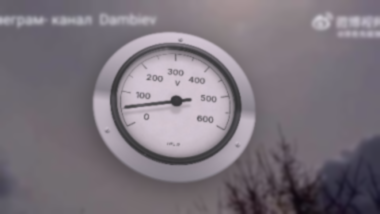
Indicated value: 50 V
